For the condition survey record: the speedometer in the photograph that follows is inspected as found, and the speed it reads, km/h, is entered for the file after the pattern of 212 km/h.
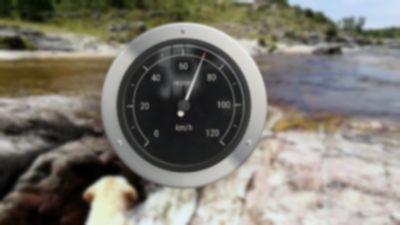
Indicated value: 70 km/h
